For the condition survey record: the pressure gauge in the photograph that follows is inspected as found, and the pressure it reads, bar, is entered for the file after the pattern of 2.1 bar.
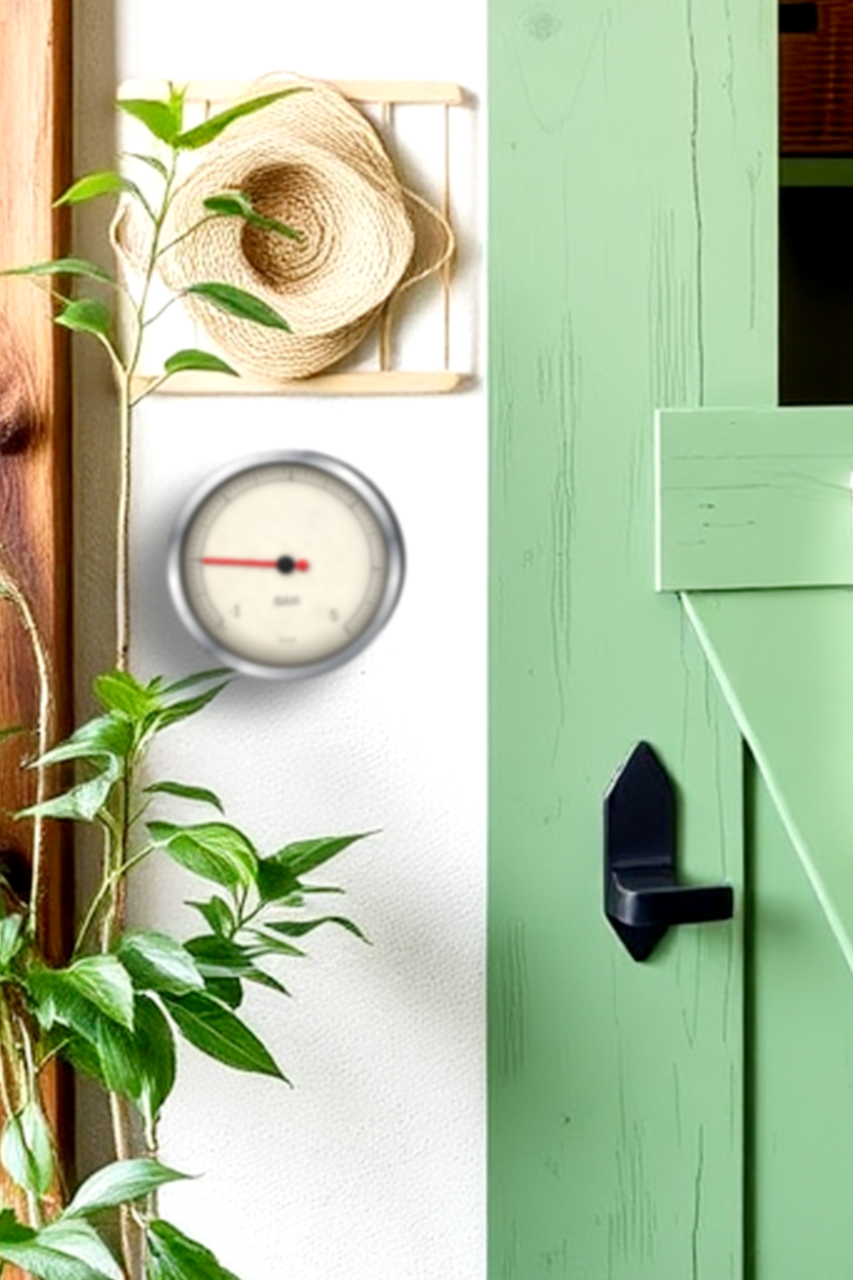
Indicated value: 0 bar
